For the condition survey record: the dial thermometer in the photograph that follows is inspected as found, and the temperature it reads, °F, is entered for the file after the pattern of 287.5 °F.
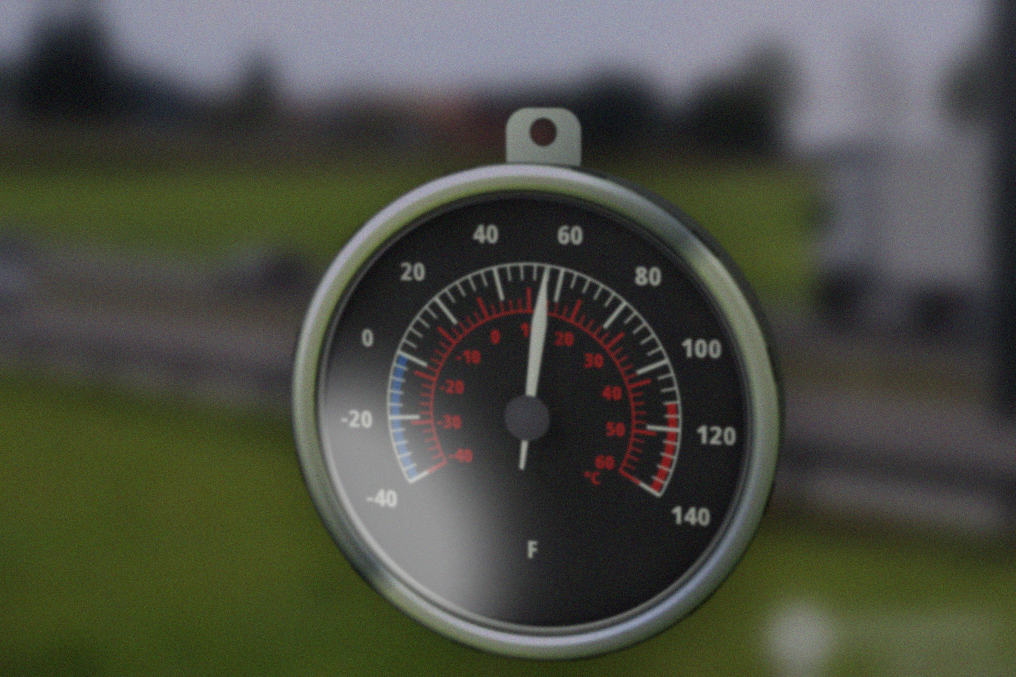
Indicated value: 56 °F
